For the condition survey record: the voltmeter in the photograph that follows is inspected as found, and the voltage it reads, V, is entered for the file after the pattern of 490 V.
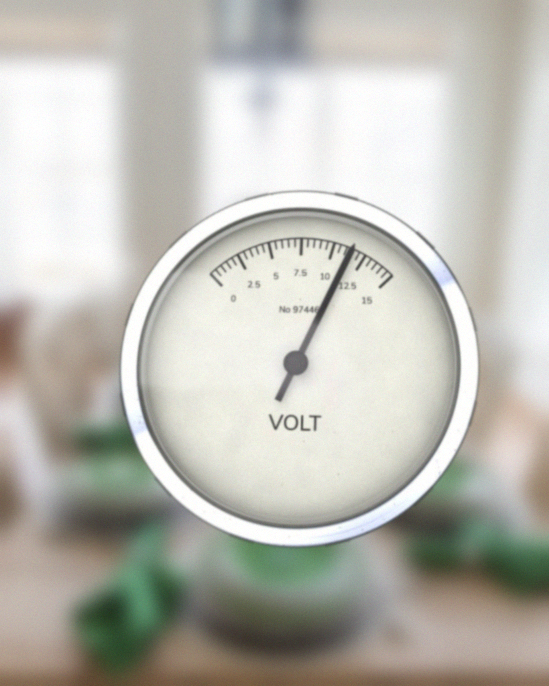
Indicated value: 11.5 V
